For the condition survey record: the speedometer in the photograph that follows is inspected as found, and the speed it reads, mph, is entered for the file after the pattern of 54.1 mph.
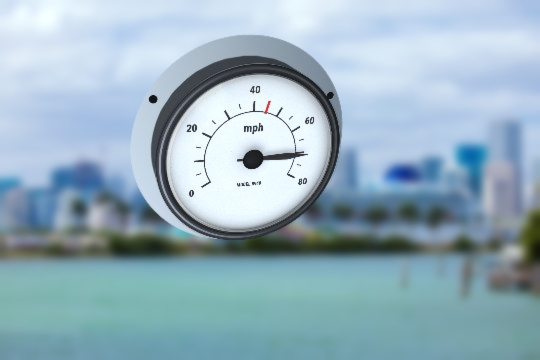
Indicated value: 70 mph
